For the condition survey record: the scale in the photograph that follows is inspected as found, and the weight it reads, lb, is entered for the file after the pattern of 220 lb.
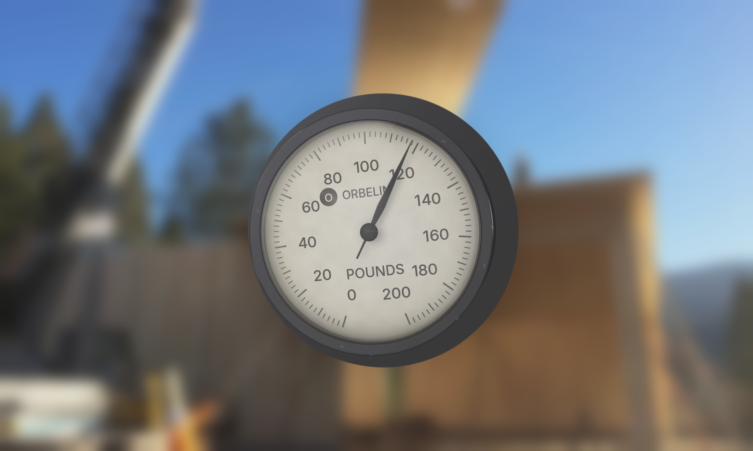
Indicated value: 118 lb
